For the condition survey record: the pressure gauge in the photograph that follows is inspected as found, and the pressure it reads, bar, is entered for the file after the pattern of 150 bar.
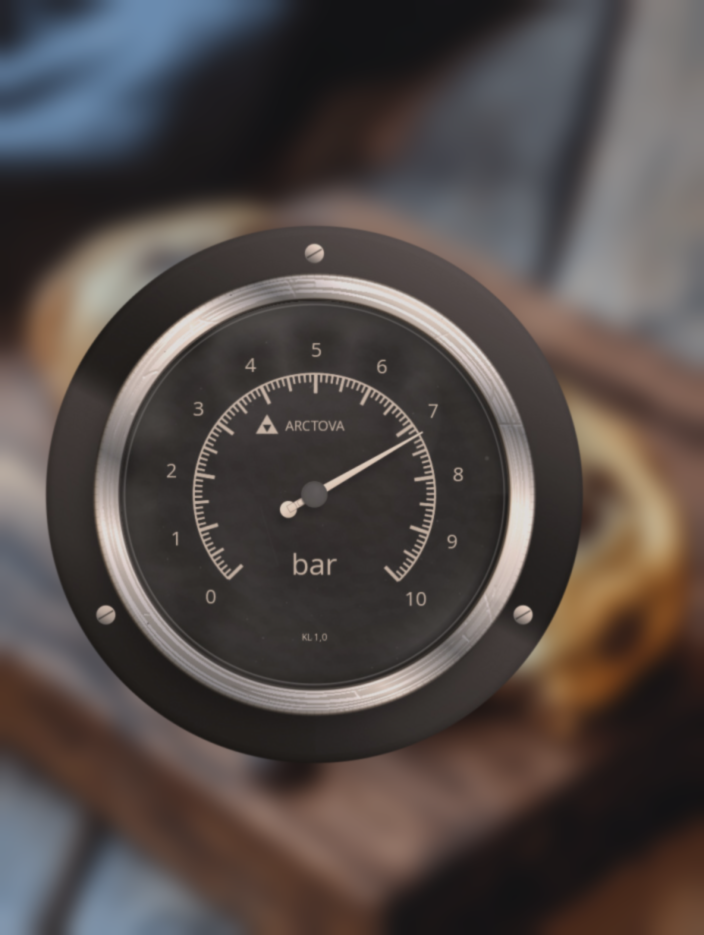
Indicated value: 7.2 bar
